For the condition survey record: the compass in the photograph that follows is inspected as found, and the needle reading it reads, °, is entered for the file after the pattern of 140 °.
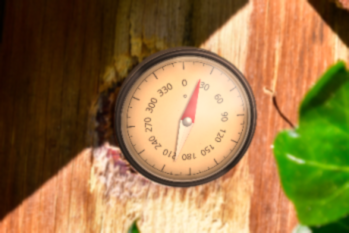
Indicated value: 20 °
